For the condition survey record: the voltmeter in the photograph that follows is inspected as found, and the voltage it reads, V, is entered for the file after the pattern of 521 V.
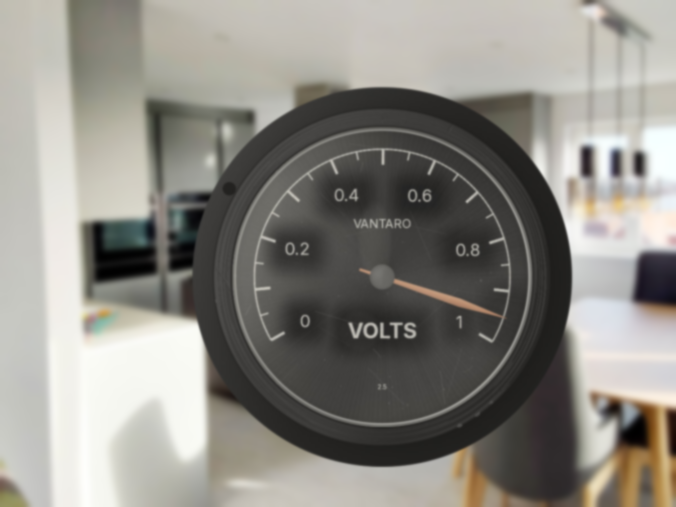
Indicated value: 0.95 V
